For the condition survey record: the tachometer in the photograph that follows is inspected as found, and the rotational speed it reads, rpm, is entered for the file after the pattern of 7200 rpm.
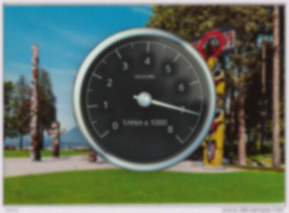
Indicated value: 7000 rpm
